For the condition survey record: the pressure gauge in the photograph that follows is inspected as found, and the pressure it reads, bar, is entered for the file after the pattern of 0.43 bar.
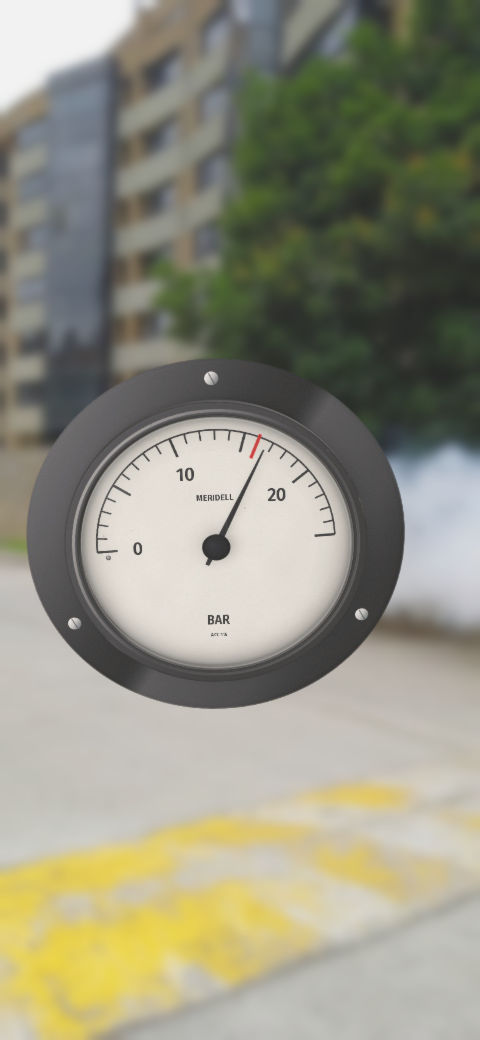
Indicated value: 16.5 bar
